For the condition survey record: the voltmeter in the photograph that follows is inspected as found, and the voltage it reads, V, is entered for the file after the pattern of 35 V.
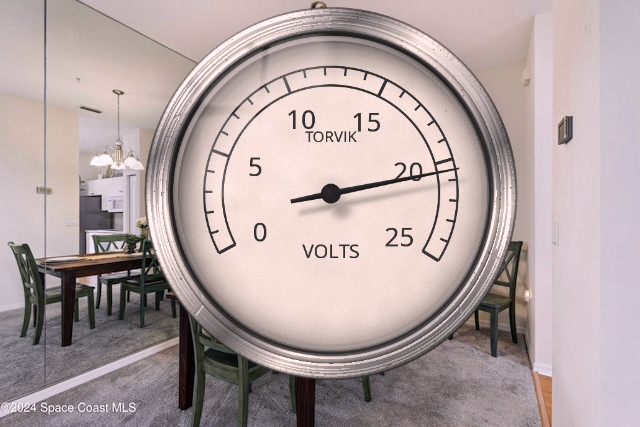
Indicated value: 20.5 V
